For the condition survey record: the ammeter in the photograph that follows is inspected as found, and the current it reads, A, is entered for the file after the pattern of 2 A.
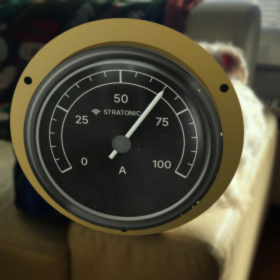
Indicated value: 65 A
